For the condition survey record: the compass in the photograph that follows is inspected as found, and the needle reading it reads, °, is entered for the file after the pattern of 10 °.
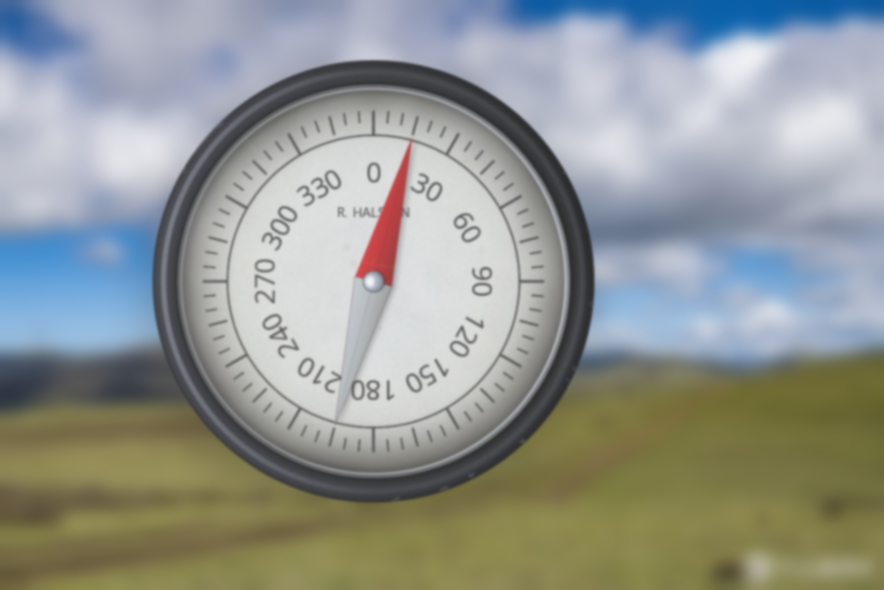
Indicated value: 15 °
